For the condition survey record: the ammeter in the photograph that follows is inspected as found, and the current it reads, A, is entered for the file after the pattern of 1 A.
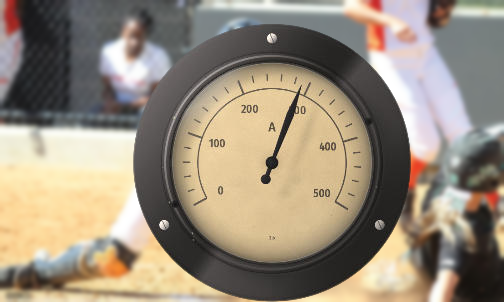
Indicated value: 290 A
